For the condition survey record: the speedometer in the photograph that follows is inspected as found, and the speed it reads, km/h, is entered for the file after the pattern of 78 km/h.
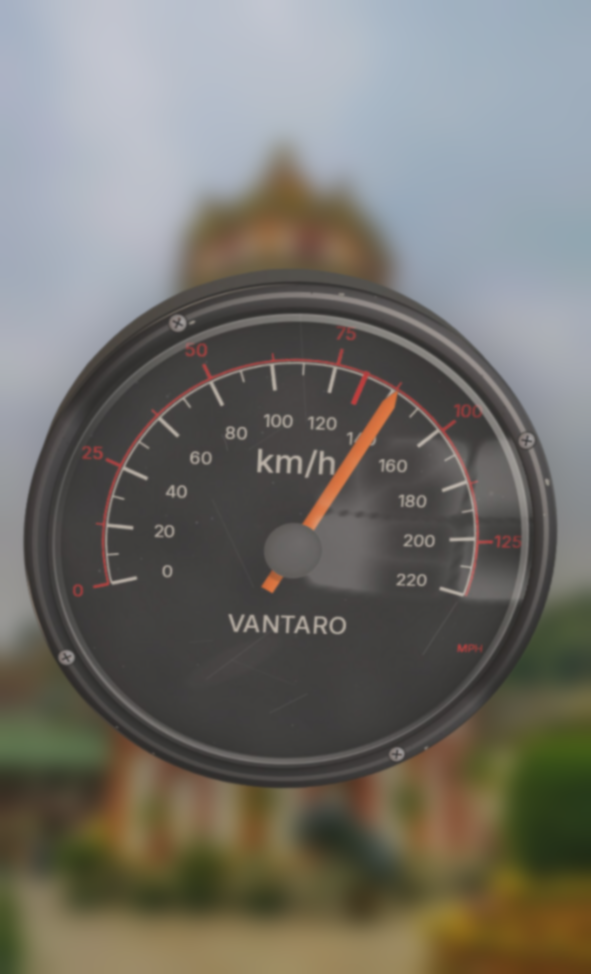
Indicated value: 140 km/h
